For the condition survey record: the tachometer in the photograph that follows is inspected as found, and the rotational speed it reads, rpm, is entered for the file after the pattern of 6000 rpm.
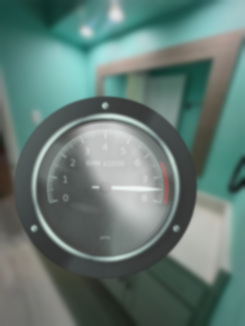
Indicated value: 7500 rpm
